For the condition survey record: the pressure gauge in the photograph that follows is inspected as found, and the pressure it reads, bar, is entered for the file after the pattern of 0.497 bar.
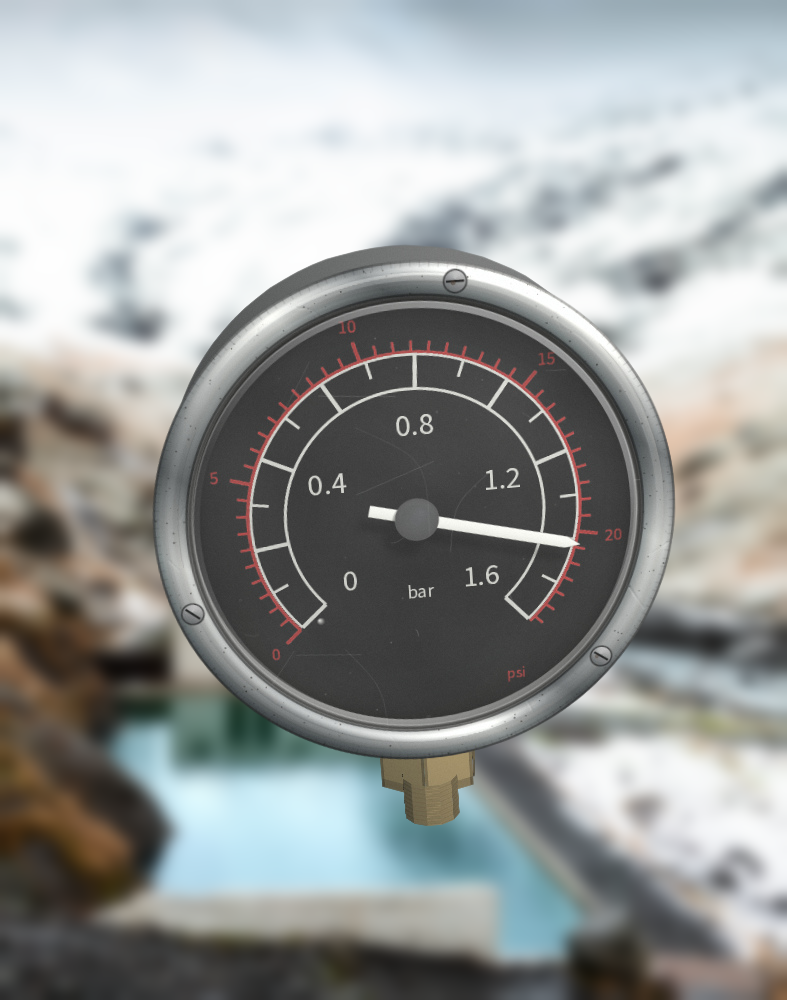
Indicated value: 1.4 bar
